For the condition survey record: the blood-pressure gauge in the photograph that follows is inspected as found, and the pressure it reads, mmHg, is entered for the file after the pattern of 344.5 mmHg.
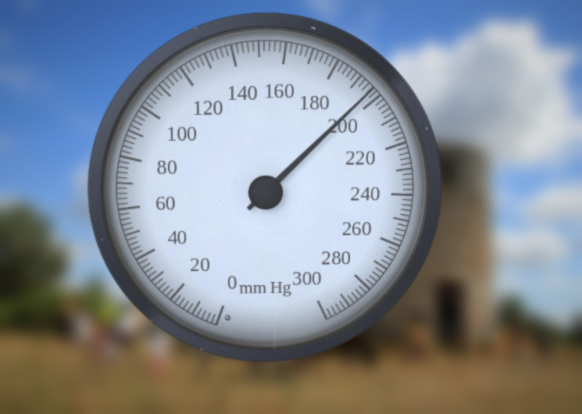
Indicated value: 196 mmHg
